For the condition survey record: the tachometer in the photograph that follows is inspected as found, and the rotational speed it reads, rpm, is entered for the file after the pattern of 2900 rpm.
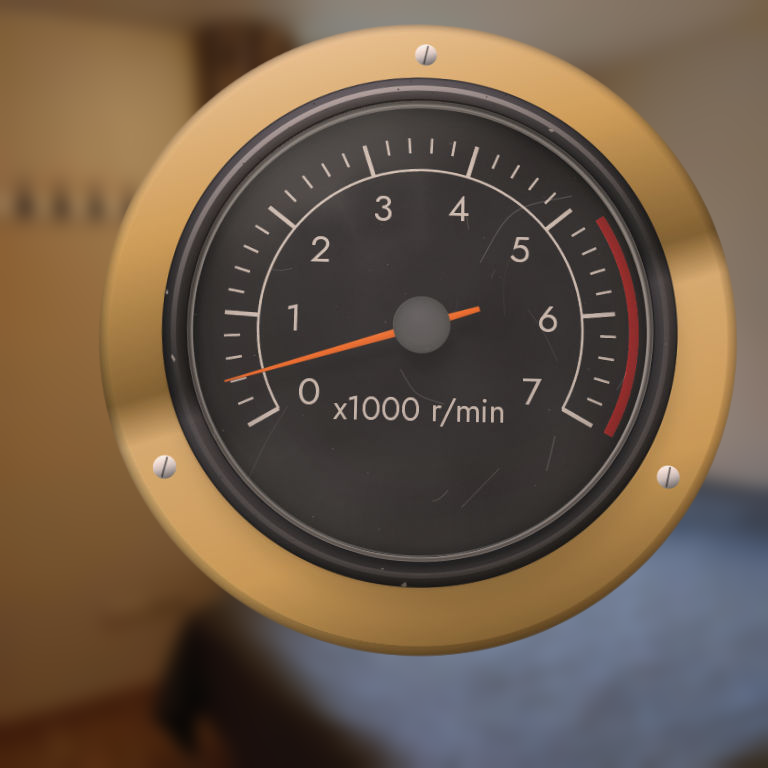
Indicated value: 400 rpm
